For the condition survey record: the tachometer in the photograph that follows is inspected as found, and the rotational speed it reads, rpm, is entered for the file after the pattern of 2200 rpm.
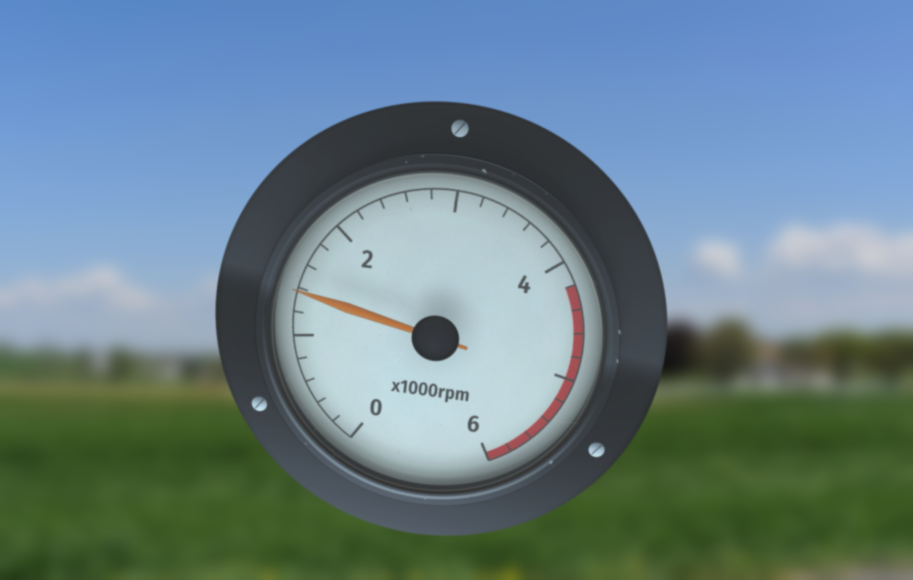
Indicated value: 1400 rpm
